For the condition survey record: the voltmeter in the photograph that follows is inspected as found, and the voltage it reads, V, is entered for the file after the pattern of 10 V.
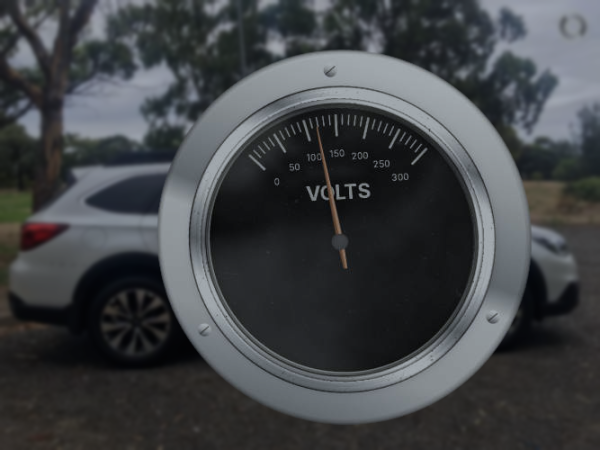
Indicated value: 120 V
